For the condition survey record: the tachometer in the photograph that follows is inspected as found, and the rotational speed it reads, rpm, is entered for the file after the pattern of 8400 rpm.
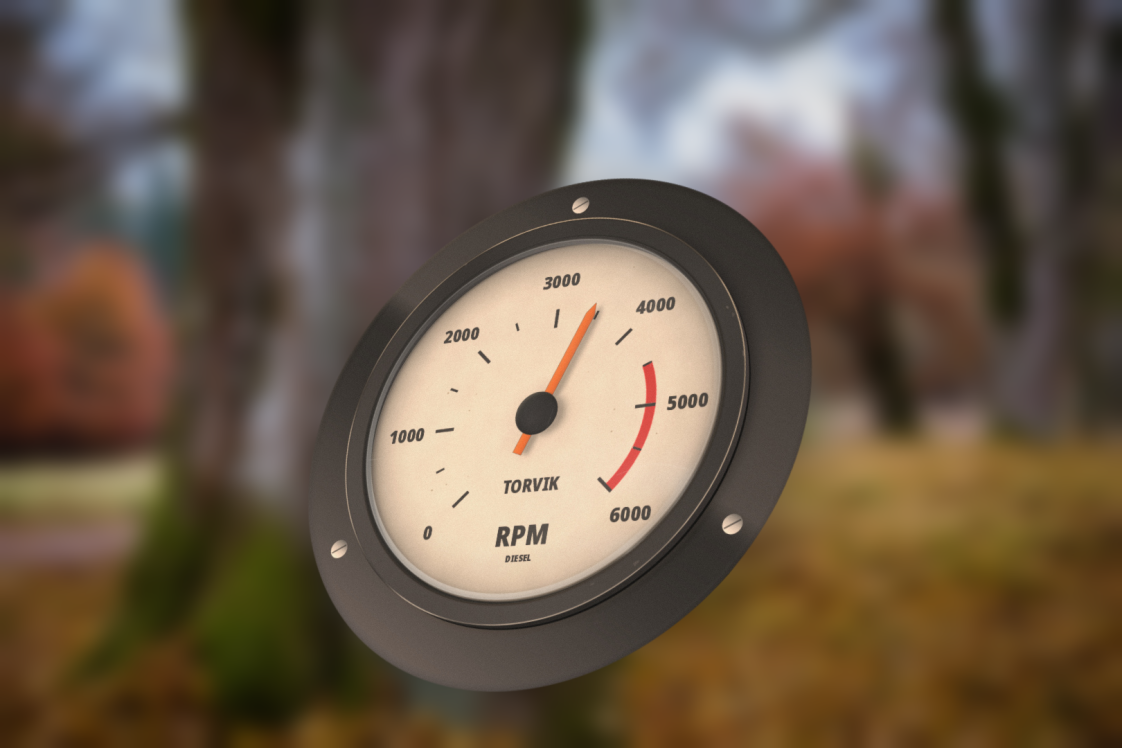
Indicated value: 3500 rpm
